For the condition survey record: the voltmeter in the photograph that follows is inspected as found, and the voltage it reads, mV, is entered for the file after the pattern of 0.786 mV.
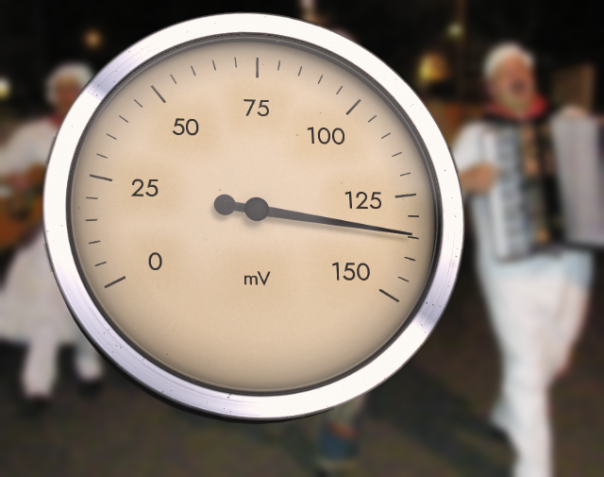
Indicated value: 135 mV
